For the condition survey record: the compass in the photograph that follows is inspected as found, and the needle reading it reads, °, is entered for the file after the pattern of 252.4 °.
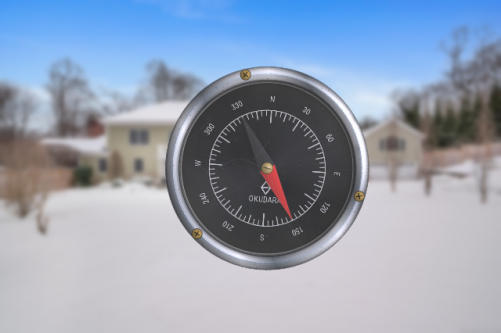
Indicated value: 150 °
